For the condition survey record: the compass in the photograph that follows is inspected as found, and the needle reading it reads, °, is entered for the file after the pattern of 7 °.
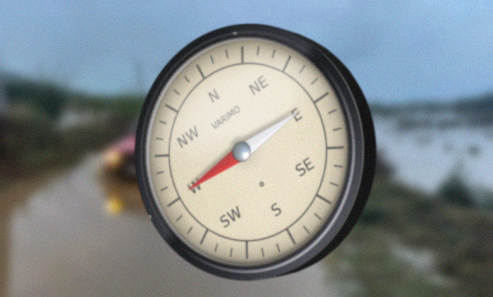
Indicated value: 270 °
